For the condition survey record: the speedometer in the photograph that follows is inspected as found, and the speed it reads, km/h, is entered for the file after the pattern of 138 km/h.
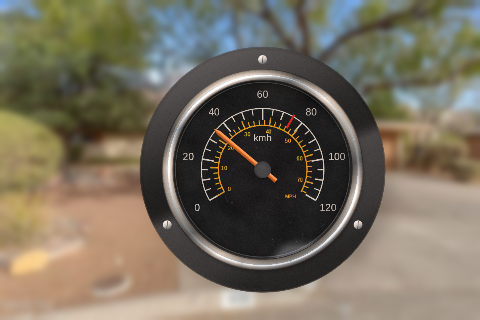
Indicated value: 35 km/h
